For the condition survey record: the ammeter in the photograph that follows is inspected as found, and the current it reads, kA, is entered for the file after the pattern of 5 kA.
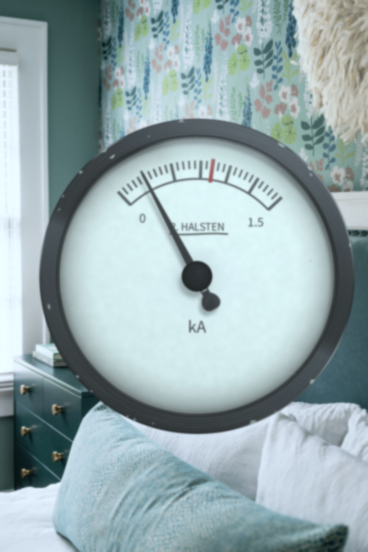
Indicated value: 0.25 kA
